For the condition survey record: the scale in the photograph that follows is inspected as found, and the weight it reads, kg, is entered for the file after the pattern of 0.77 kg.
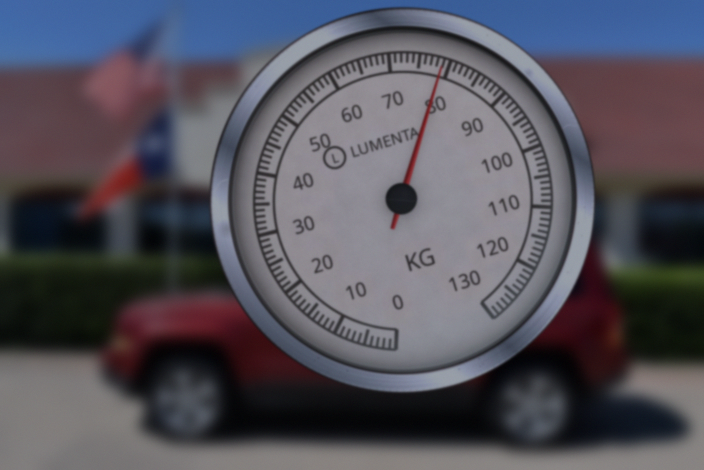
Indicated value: 79 kg
